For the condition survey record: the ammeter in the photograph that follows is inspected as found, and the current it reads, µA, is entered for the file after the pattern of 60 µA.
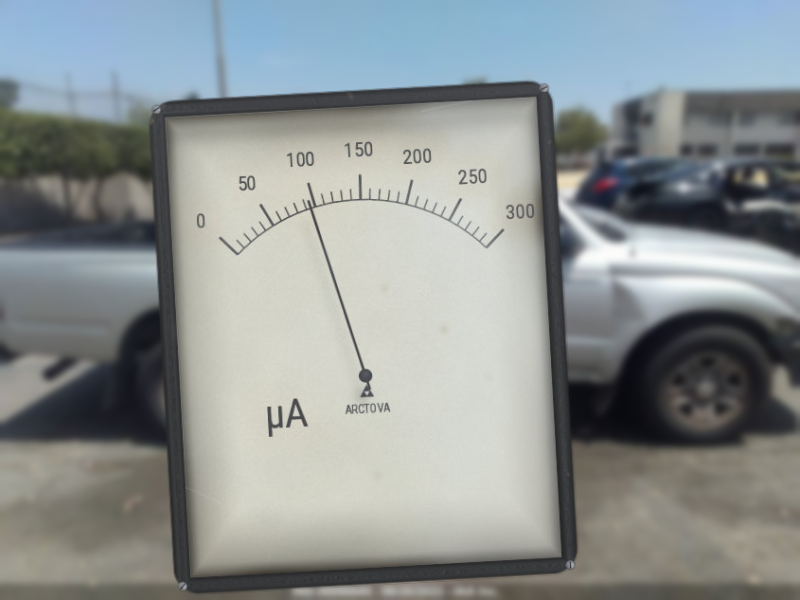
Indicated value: 95 µA
